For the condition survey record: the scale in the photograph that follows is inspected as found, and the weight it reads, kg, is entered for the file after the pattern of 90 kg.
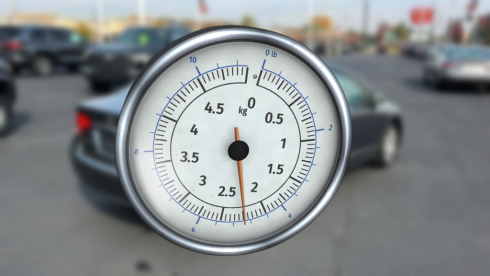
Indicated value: 2.25 kg
